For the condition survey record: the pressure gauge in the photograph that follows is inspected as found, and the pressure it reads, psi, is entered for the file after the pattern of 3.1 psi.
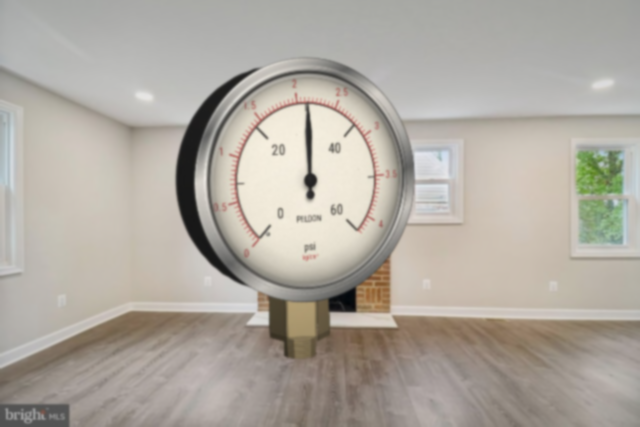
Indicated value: 30 psi
